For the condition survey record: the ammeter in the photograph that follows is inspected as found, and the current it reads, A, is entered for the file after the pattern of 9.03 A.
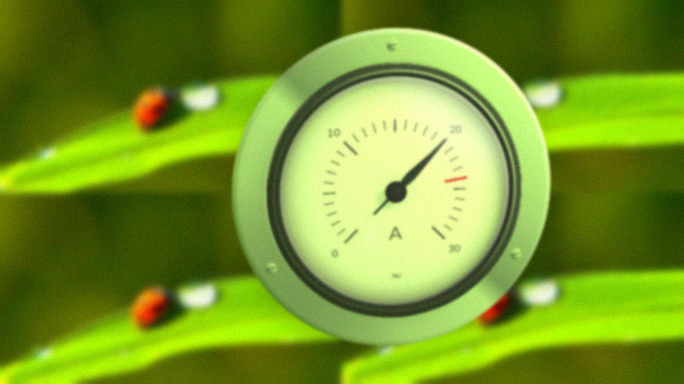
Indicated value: 20 A
